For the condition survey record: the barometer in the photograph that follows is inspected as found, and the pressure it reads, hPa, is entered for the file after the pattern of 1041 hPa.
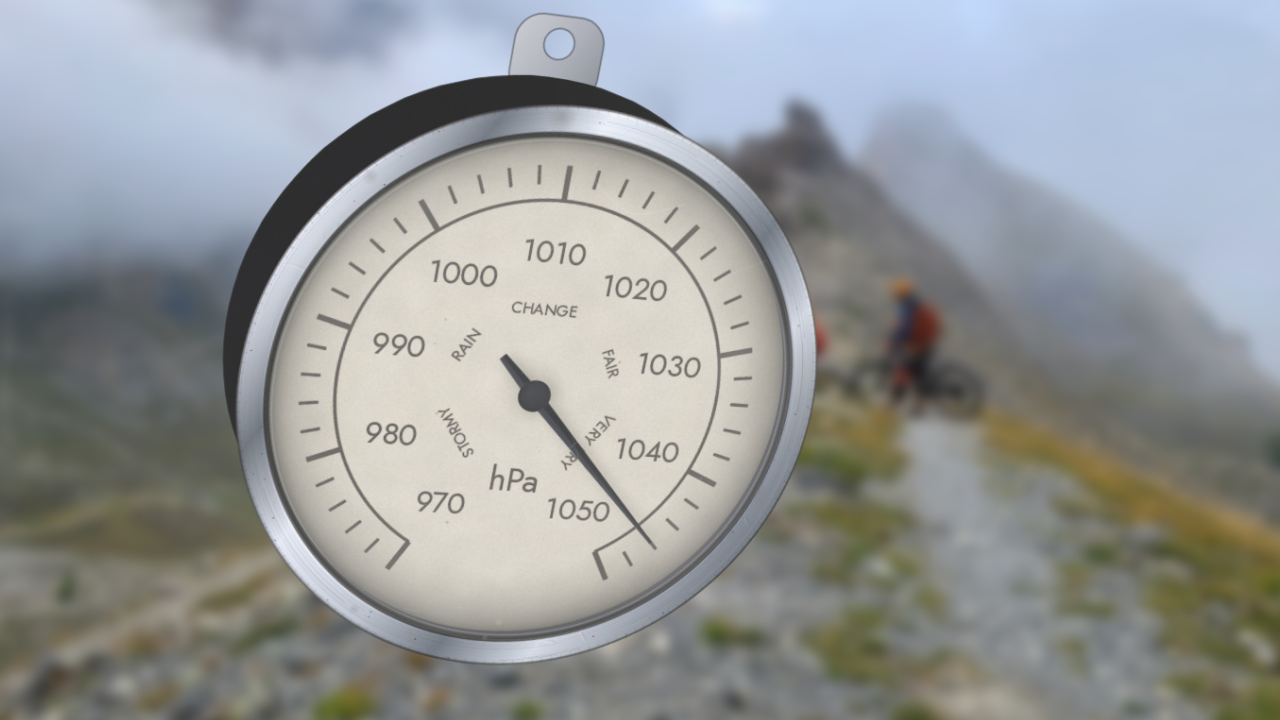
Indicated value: 1046 hPa
